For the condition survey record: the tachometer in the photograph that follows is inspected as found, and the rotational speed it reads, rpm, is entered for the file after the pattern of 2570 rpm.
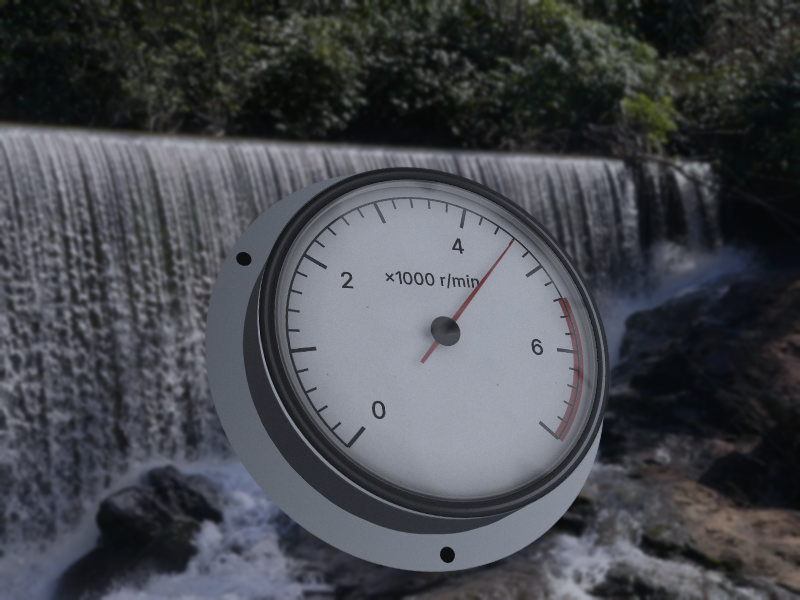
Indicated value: 4600 rpm
